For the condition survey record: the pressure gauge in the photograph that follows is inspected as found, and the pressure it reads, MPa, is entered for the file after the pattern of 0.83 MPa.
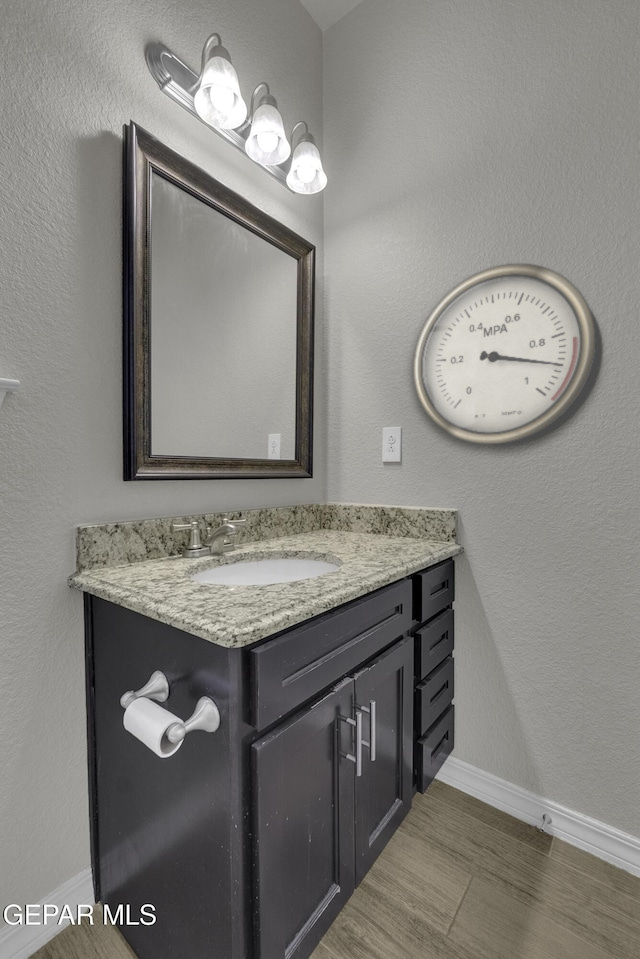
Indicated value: 0.9 MPa
